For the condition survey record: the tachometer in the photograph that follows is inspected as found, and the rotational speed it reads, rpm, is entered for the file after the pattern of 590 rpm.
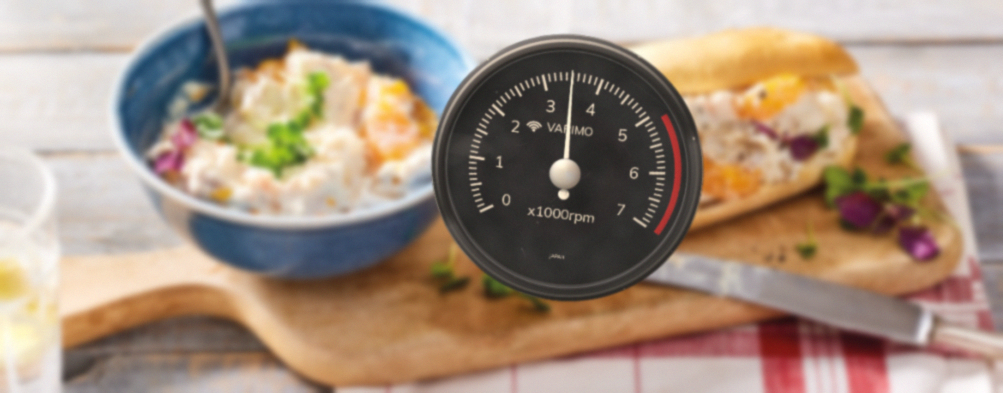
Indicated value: 3500 rpm
